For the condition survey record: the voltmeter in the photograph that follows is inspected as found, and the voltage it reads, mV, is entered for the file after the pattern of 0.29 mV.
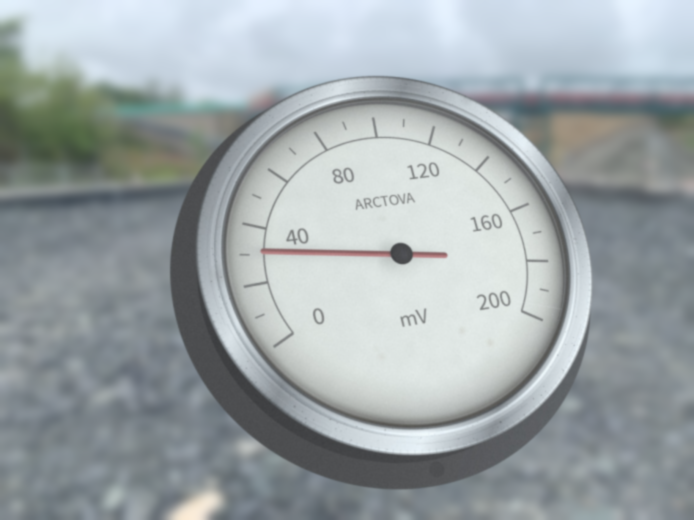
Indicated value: 30 mV
